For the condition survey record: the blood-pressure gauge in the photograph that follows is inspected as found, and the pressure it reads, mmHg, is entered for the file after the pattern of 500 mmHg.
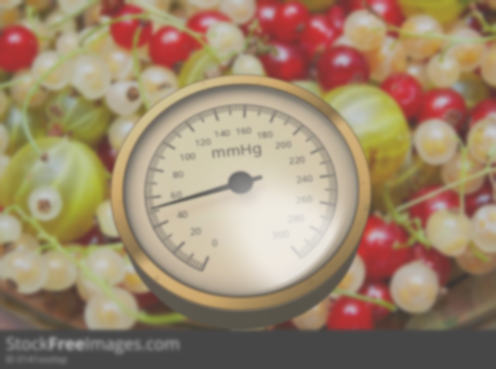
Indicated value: 50 mmHg
